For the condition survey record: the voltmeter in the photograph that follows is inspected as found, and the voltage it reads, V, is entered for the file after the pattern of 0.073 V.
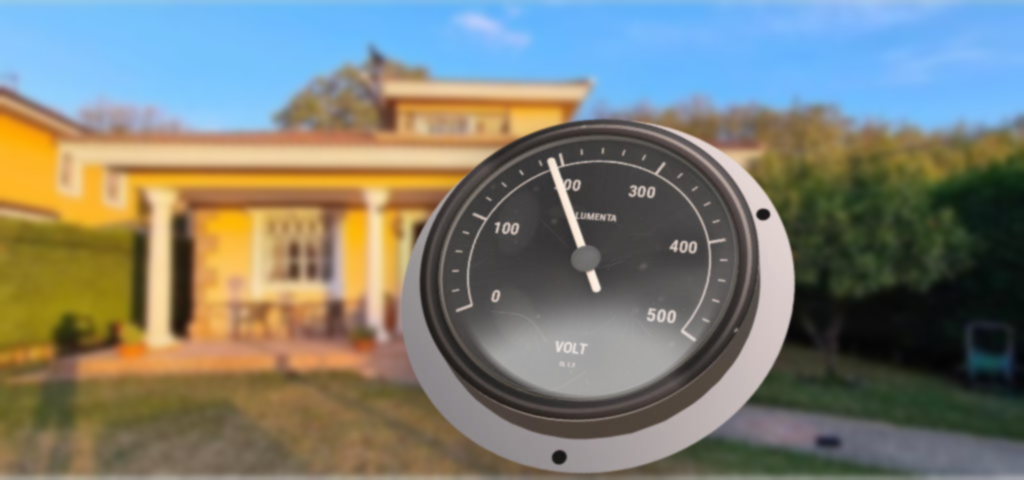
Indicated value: 190 V
